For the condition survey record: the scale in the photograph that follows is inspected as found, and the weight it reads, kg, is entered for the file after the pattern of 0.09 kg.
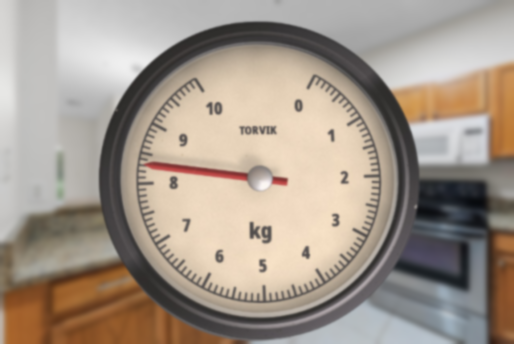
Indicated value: 8.3 kg
